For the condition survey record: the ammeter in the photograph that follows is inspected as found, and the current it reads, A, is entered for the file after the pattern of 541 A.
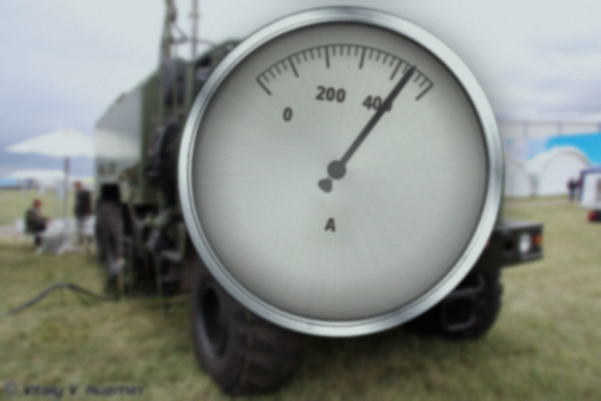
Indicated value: 440 A
